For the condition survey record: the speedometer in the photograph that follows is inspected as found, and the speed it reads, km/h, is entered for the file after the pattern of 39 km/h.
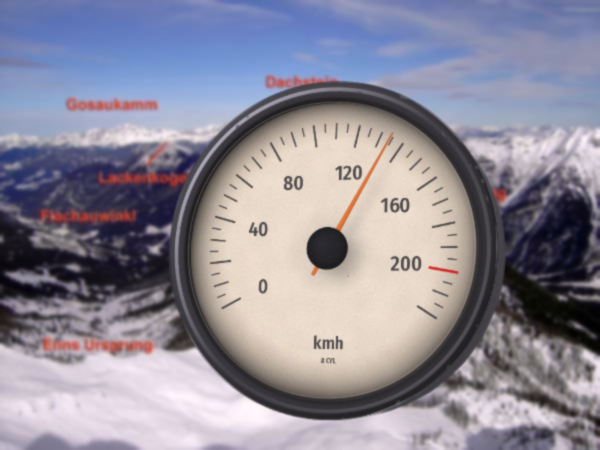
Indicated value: 135 km/h
